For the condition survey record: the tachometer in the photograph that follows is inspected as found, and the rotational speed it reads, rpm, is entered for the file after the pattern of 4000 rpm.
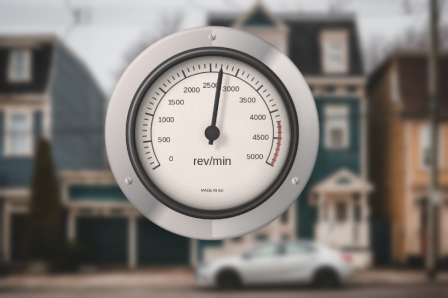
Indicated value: 2700 rpm
